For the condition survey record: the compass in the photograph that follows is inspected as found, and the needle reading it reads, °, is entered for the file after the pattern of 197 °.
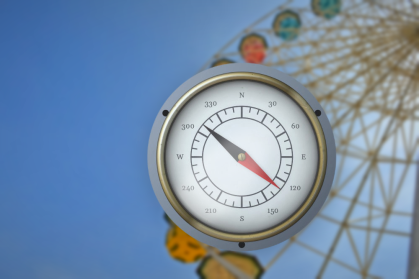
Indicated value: 130 °
